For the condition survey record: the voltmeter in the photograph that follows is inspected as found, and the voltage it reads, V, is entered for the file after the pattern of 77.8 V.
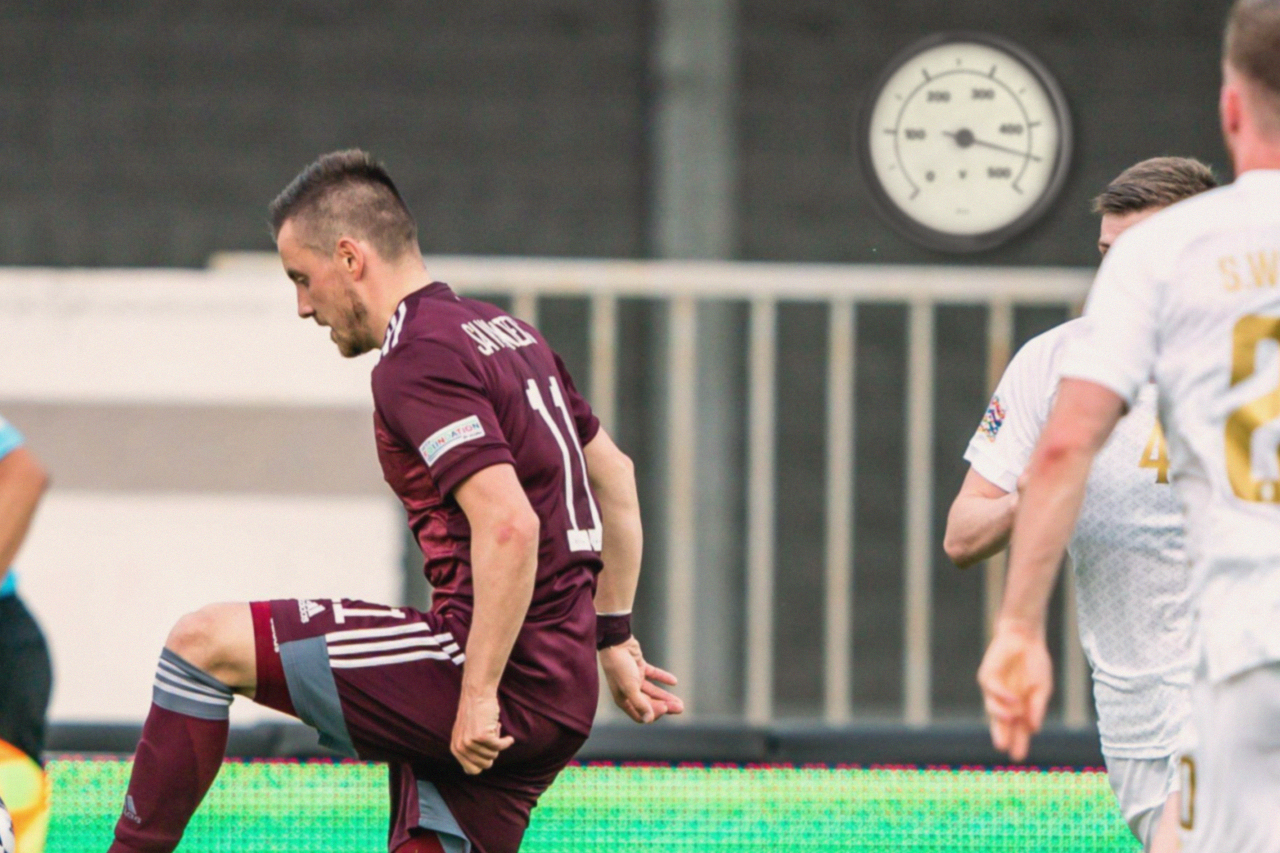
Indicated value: 450 V
